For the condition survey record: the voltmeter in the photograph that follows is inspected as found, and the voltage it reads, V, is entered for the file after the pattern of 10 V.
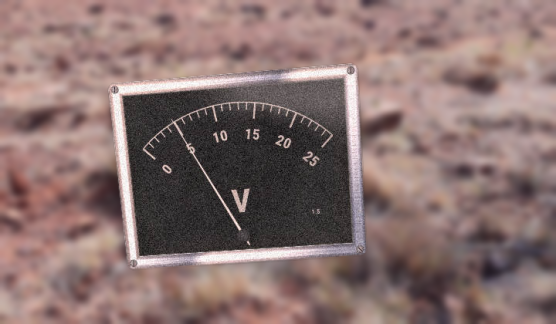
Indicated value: 5 V
